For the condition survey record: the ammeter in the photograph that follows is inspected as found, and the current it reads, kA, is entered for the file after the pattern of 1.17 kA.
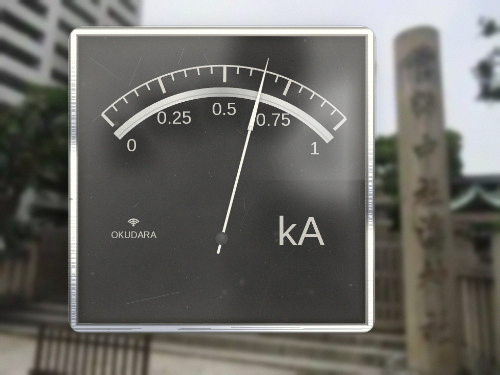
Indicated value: 0.65 kA
